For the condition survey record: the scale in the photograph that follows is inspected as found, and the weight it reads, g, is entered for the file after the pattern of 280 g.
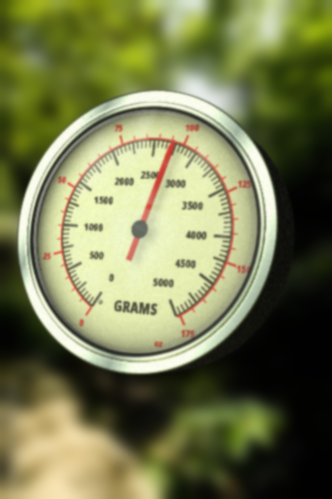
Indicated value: 2750 g
